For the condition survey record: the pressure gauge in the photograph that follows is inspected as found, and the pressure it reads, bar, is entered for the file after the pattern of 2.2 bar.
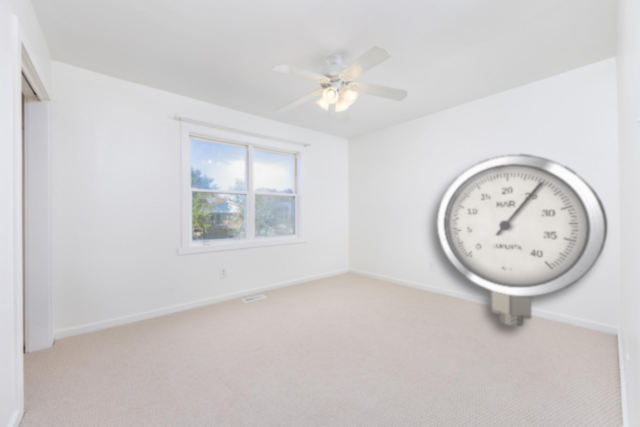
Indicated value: 25 bar
